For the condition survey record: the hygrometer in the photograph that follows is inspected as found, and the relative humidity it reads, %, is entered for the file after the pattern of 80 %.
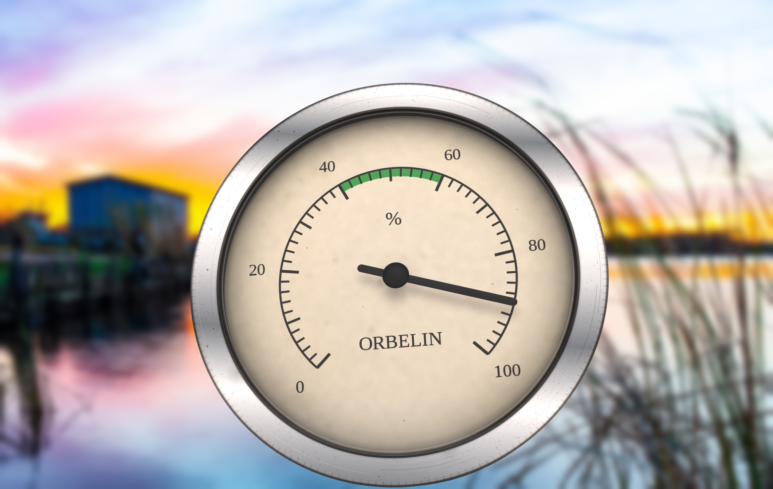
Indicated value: 90 %
